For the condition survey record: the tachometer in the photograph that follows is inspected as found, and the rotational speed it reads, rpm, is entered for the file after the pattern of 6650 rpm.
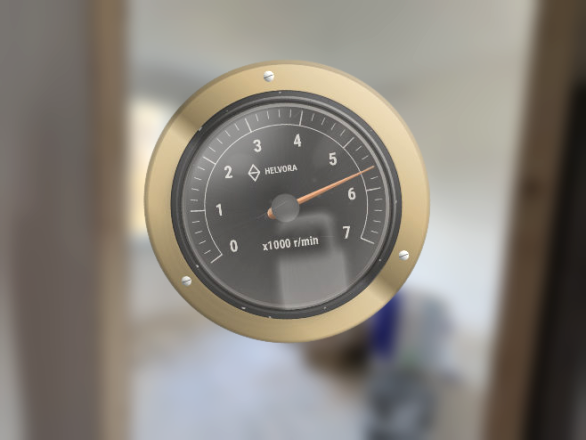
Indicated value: 5600 rpm
